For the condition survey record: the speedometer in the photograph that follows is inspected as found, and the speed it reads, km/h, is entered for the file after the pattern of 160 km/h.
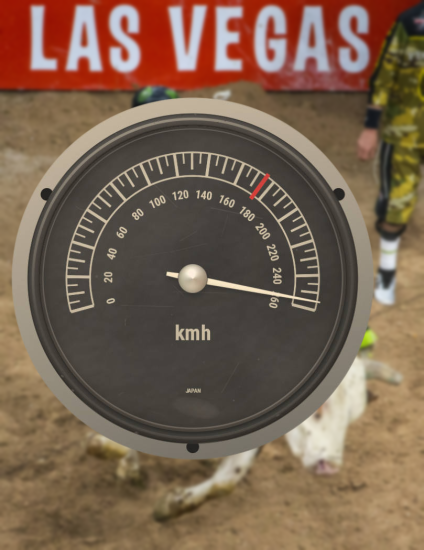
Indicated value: 255 km/h
